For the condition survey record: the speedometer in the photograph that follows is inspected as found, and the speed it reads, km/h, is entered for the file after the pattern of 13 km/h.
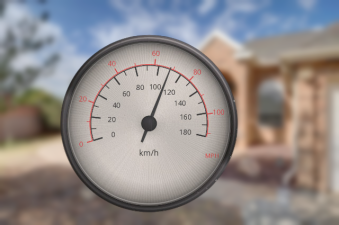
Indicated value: 110 km/h
